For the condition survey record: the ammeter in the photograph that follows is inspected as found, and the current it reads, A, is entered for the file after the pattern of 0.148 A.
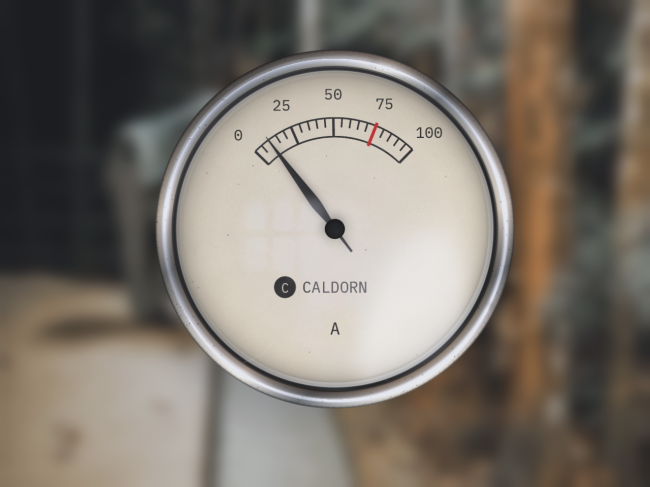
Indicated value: 10 A
